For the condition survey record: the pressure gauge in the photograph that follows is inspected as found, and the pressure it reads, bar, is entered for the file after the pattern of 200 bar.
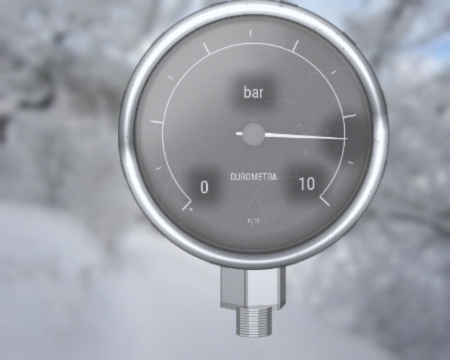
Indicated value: 8.5 bar
